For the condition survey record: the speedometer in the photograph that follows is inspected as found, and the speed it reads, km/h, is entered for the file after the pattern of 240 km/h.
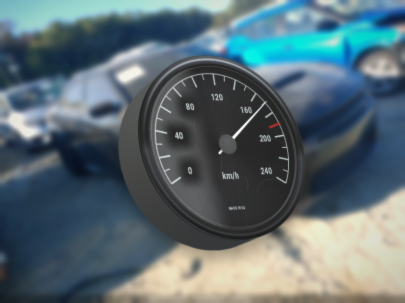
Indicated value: 170 km/h
